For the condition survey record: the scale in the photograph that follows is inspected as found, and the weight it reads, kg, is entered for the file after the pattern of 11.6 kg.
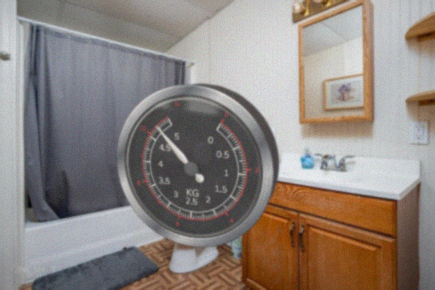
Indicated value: 4.75 kg
